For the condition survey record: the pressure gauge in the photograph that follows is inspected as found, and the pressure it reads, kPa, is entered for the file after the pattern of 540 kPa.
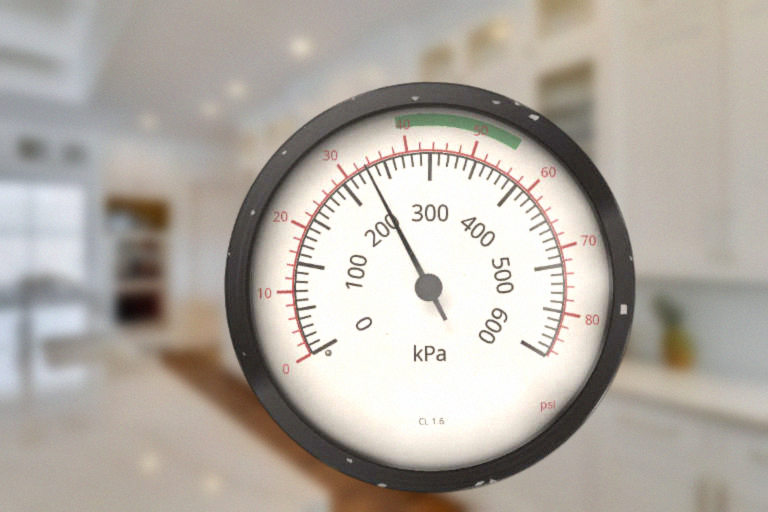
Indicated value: 230 kPa
